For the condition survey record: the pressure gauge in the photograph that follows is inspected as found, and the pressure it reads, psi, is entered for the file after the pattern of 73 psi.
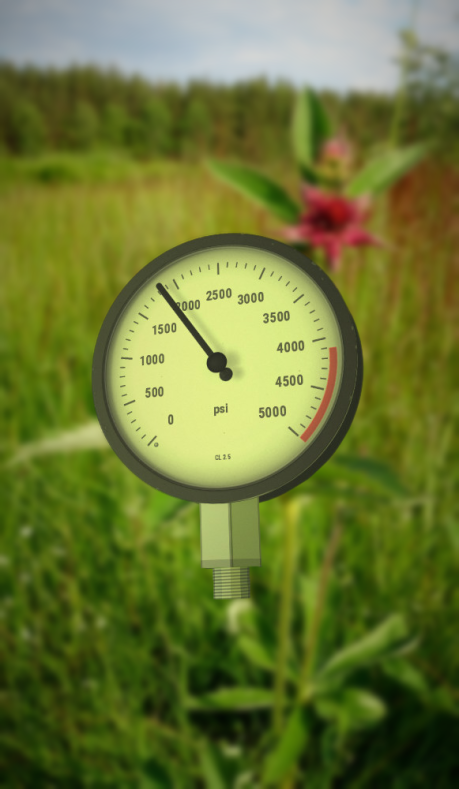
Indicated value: 1850 psi
